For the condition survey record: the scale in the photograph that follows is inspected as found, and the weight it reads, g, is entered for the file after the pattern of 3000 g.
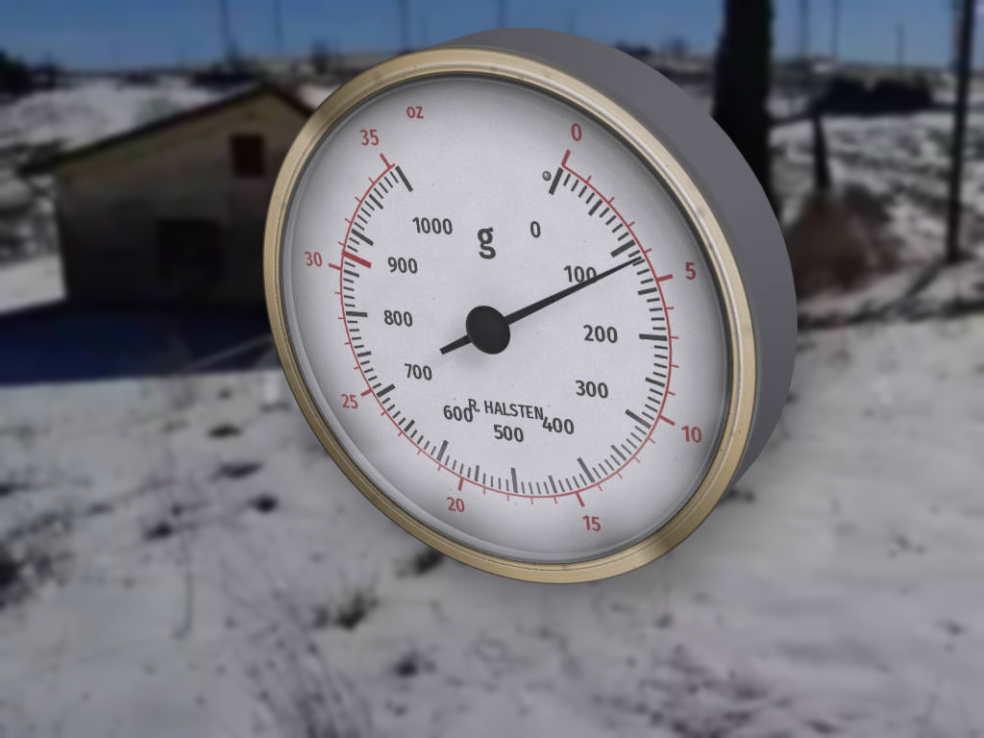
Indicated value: 115 g
